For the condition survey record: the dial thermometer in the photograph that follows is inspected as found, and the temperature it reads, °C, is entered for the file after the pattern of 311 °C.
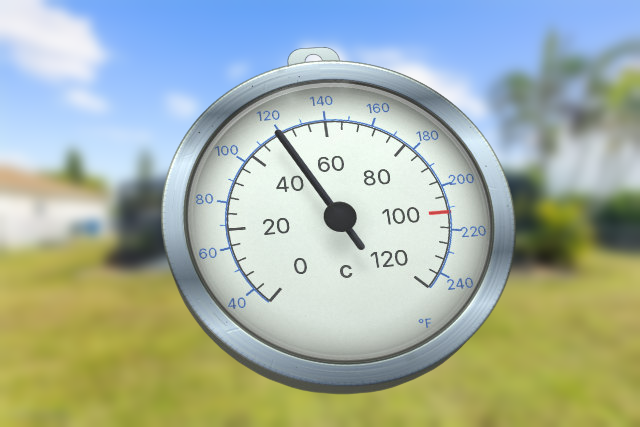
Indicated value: 48 °C
